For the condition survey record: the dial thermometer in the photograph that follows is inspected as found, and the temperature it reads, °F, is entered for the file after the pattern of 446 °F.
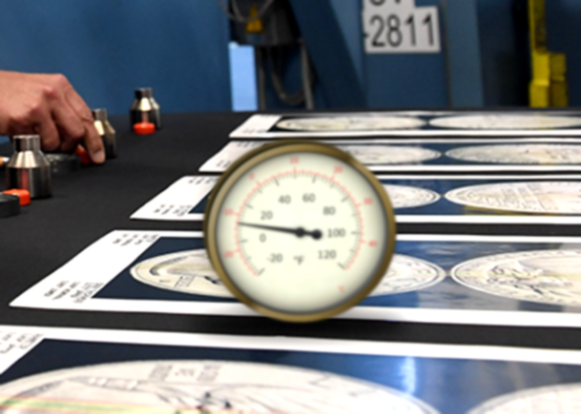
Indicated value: 10 °F
